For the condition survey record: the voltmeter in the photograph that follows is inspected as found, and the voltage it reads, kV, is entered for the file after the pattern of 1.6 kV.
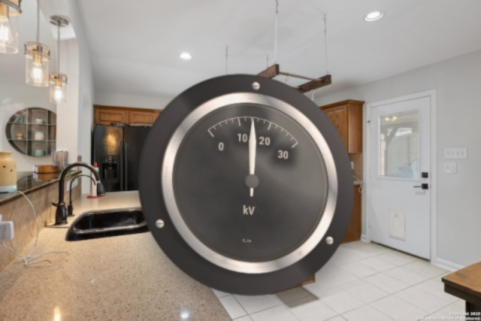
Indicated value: 14 kV
